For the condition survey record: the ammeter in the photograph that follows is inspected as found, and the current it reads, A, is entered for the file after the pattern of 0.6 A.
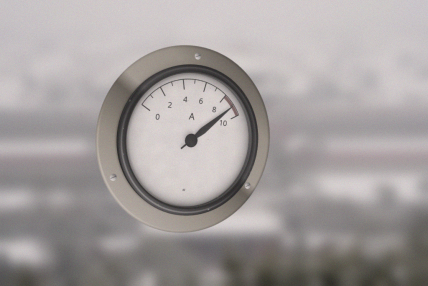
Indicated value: 9 A
